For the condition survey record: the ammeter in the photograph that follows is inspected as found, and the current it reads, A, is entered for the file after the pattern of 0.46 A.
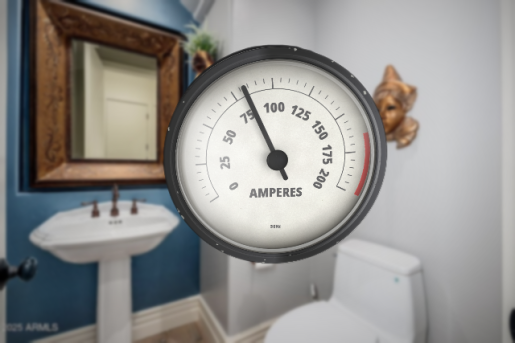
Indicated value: 82.5 A
